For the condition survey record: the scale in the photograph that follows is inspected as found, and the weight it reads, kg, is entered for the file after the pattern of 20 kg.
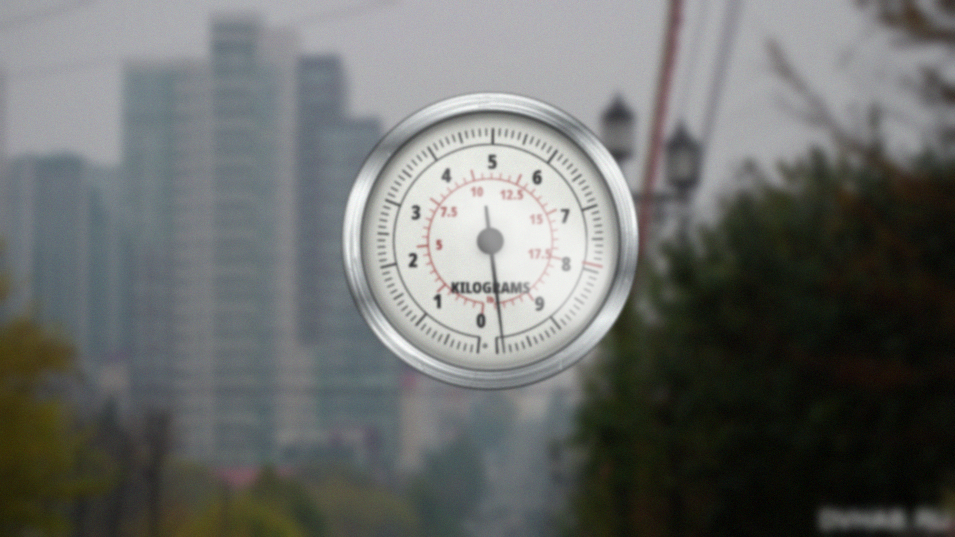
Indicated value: 9.9 kg
